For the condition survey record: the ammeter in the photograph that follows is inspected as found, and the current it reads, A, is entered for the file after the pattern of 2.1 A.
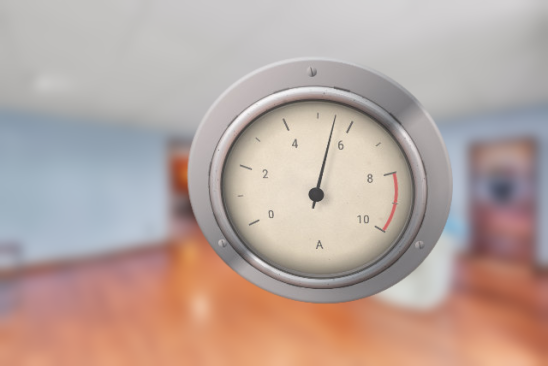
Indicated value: 5.5 A
